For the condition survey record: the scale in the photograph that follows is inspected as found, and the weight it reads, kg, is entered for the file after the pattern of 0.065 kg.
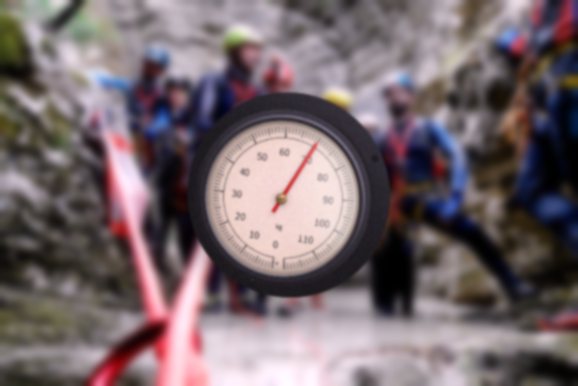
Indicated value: 70 kg
